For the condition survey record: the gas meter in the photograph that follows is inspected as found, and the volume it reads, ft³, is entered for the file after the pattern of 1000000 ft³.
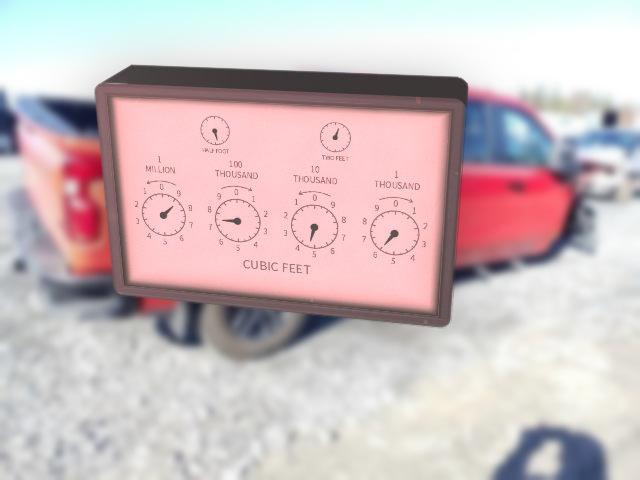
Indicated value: 874600 ft³
